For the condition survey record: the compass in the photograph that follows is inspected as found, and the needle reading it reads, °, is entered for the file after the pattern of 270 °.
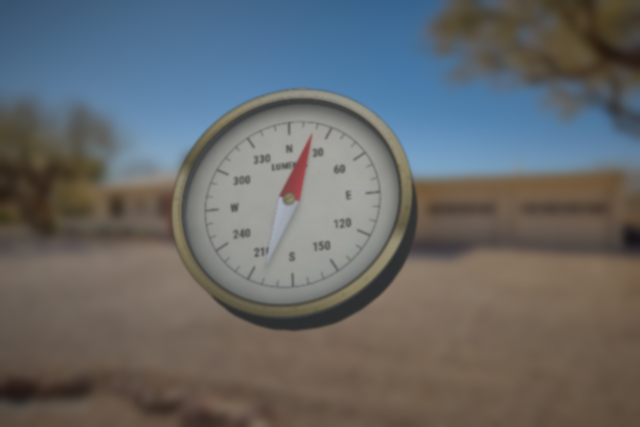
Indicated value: 20 °
